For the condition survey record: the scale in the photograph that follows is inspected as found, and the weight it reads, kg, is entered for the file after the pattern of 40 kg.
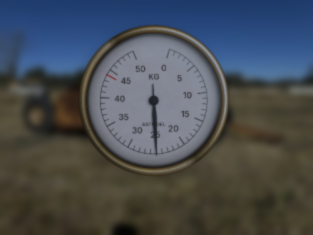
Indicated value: 25 kg
